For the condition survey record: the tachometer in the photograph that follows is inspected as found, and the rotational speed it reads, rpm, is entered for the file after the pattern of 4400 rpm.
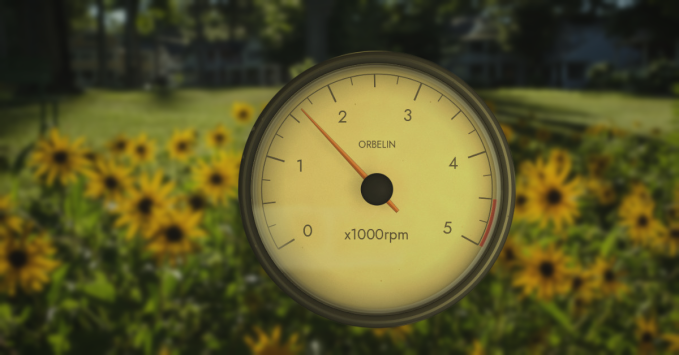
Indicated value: 1625 rpm
